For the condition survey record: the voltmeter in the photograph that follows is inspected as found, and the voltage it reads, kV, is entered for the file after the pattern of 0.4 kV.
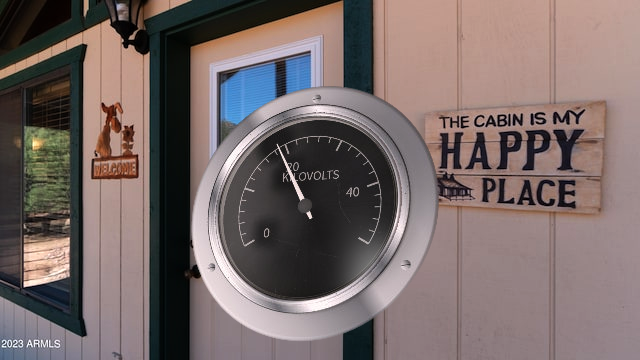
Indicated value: 19 kV
